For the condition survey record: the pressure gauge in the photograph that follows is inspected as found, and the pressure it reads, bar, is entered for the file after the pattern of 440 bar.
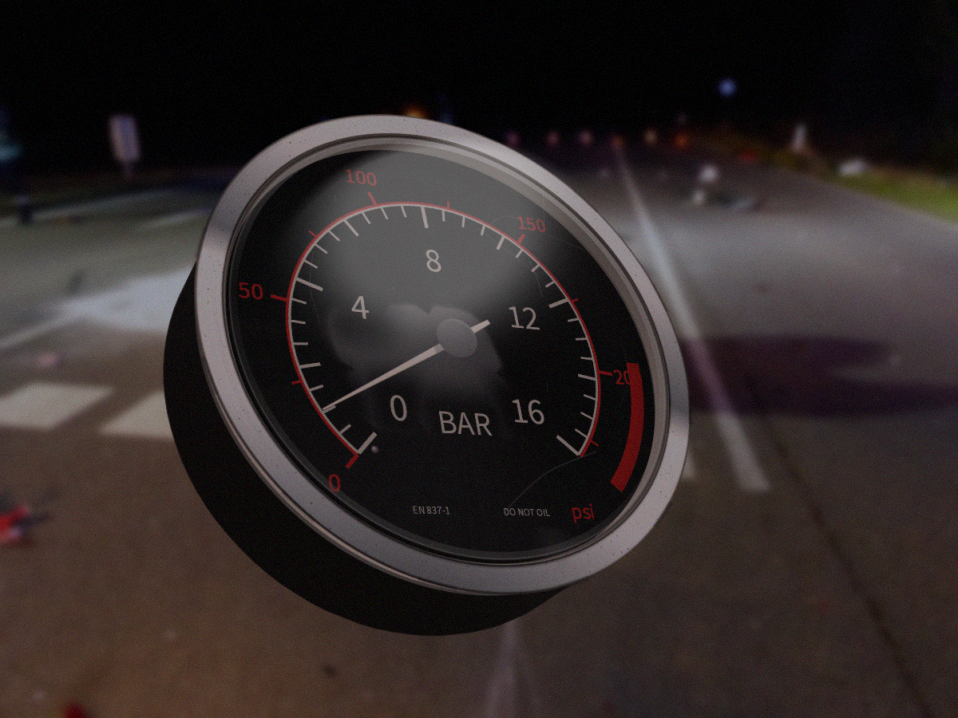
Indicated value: 1 bar
